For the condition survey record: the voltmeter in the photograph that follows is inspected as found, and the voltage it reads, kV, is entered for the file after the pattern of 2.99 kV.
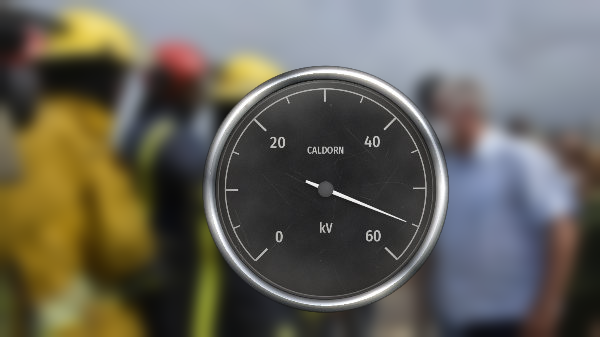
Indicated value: 55 kV
